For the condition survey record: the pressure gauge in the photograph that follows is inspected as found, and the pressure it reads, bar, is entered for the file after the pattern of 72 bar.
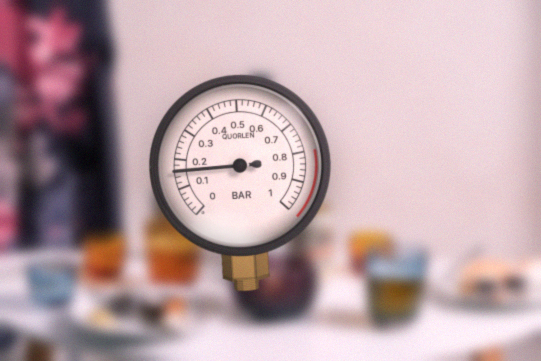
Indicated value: 0.16 bar
